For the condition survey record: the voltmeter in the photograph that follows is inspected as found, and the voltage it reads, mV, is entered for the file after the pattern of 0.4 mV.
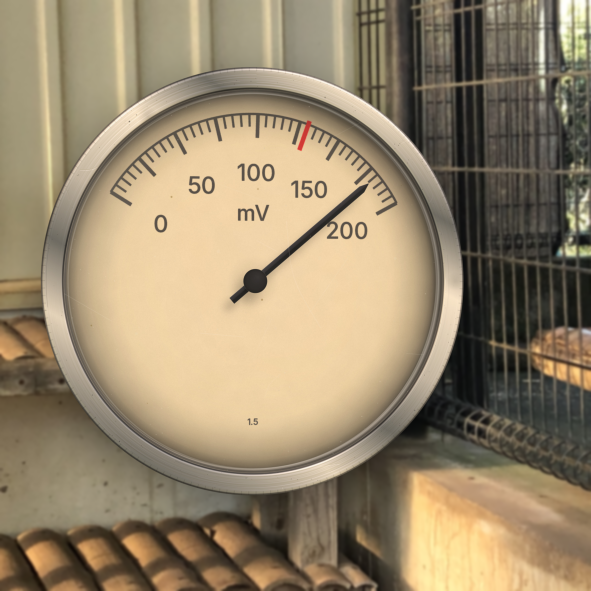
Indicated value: 180 mV
